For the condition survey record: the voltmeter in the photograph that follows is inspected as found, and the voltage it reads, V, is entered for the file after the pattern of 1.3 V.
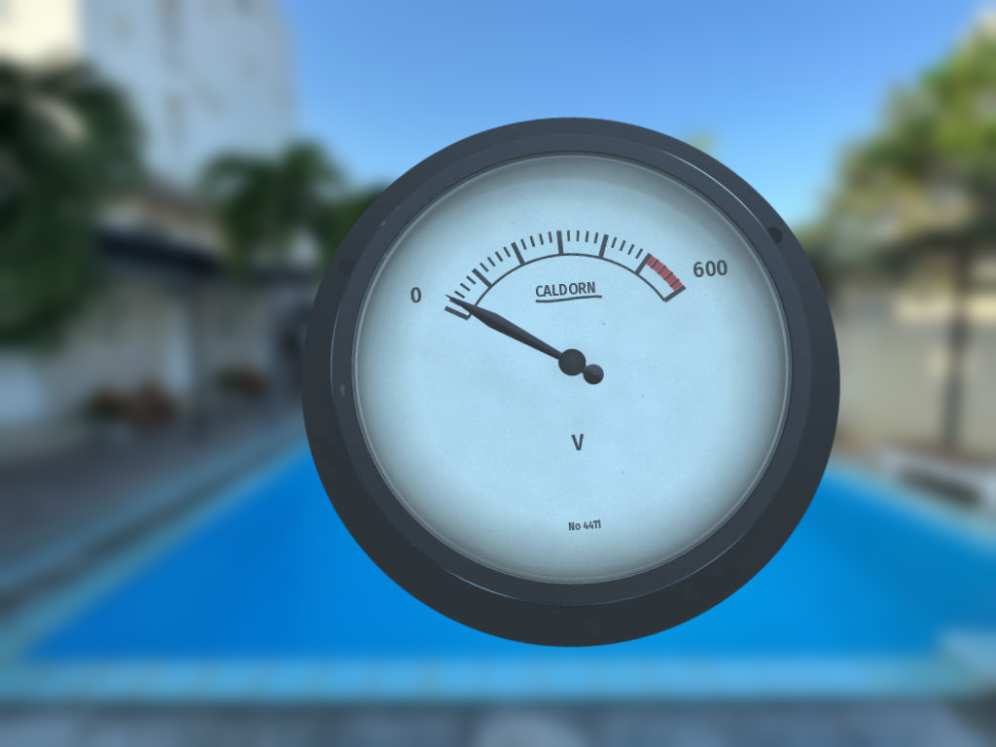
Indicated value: 20 V
